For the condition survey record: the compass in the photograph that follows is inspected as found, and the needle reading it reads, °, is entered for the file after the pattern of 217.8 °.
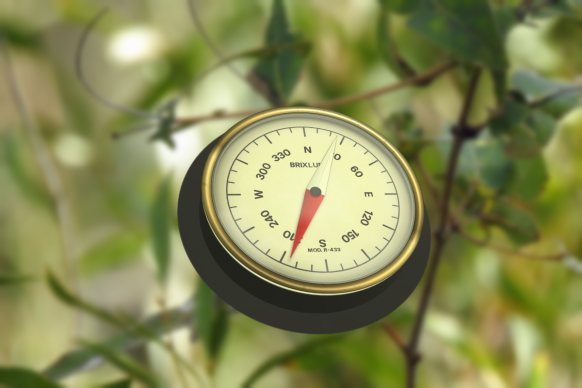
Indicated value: 205 °
